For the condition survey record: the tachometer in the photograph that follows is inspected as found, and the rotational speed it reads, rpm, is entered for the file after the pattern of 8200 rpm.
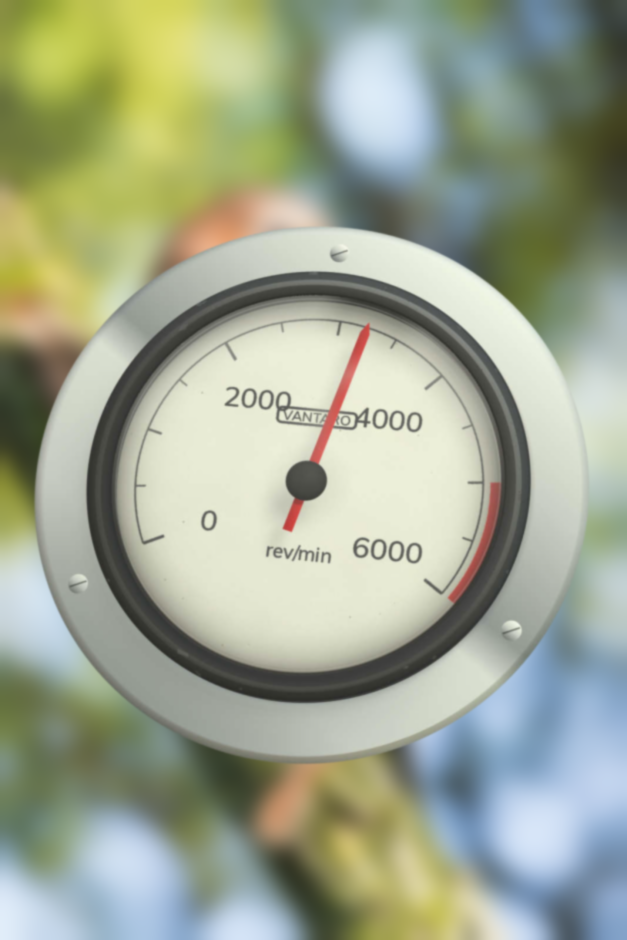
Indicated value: 3250 rpm
